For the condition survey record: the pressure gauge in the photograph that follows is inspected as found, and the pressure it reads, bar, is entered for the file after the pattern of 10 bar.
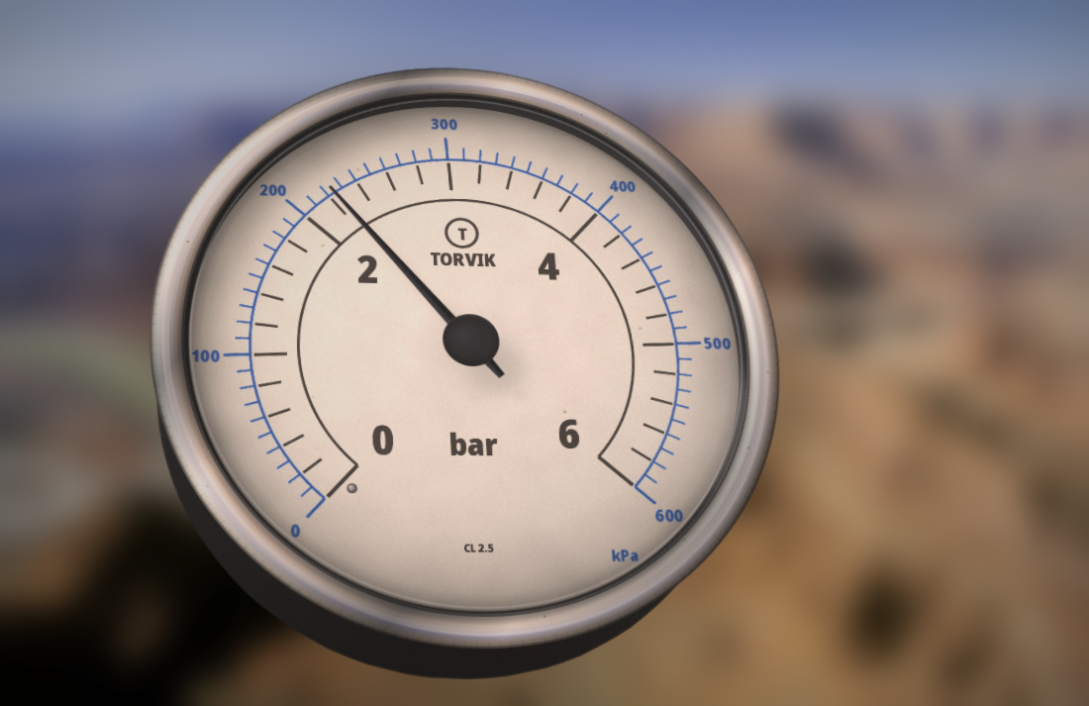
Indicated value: 2.2 bar
